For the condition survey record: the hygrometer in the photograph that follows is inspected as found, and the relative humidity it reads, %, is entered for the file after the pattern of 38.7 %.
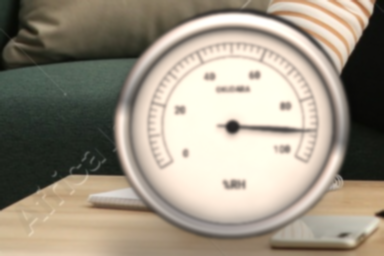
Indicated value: 90 %
